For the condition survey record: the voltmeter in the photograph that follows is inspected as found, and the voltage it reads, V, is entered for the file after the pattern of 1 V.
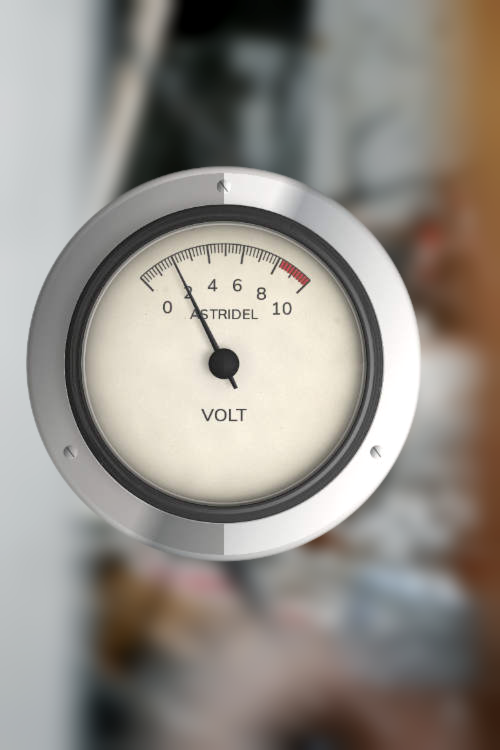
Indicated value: 2 V
